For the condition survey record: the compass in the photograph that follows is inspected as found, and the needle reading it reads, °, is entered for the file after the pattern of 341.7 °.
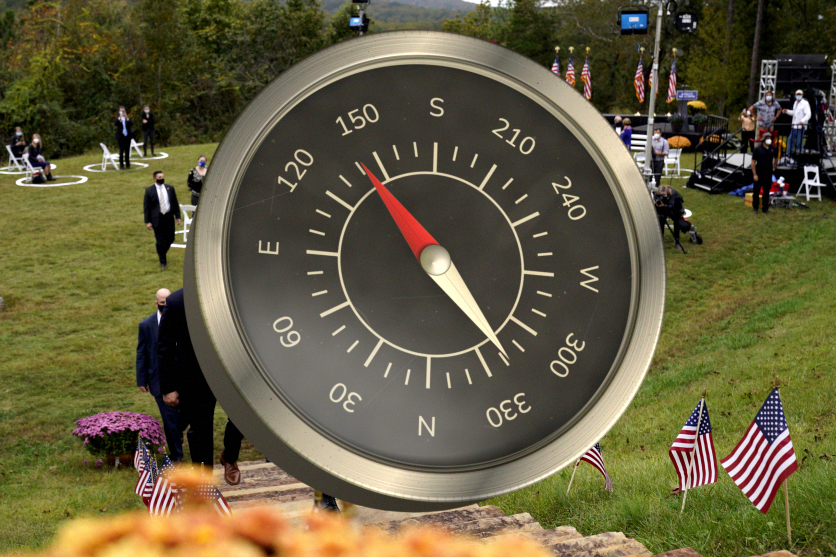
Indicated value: 140 °
